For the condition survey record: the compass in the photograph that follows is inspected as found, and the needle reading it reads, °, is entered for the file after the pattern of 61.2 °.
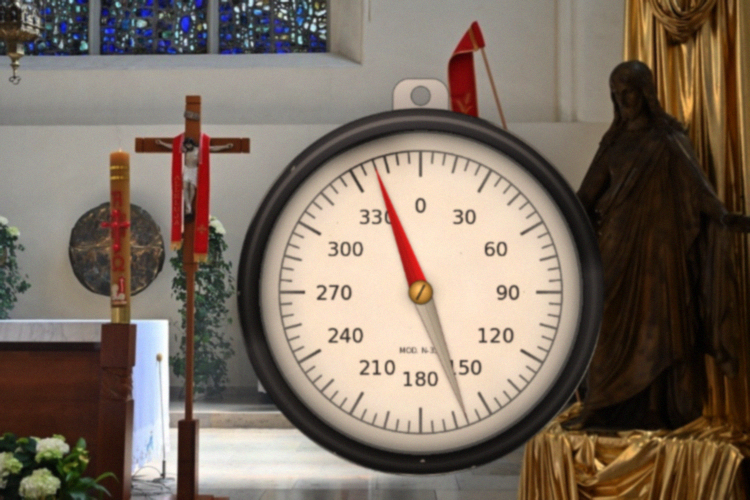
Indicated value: 340 °
